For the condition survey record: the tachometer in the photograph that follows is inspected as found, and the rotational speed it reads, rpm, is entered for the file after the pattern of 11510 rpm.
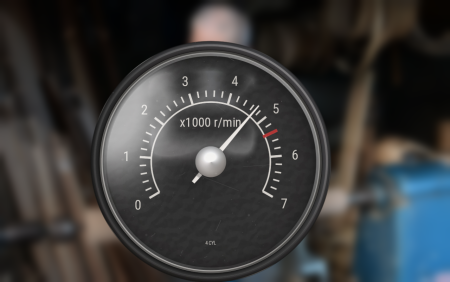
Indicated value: 4700 rpm
